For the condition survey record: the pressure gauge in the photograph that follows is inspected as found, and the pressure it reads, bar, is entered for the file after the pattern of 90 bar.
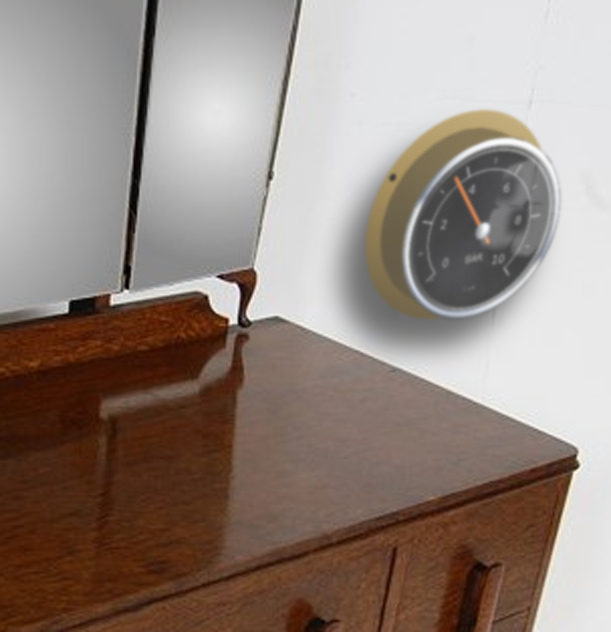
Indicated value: 3.5 bar
